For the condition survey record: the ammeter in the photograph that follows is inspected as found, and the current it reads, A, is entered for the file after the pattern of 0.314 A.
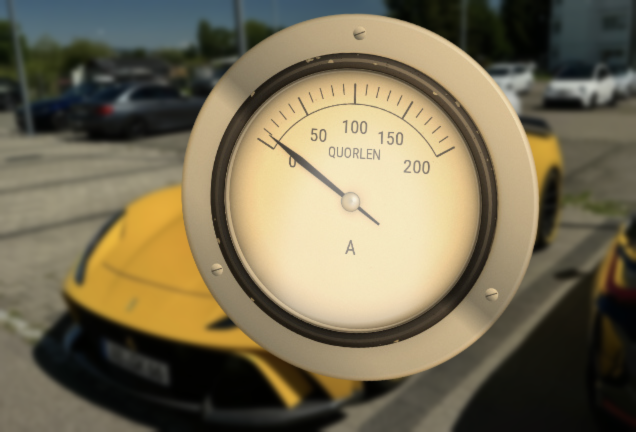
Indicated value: 10 A
